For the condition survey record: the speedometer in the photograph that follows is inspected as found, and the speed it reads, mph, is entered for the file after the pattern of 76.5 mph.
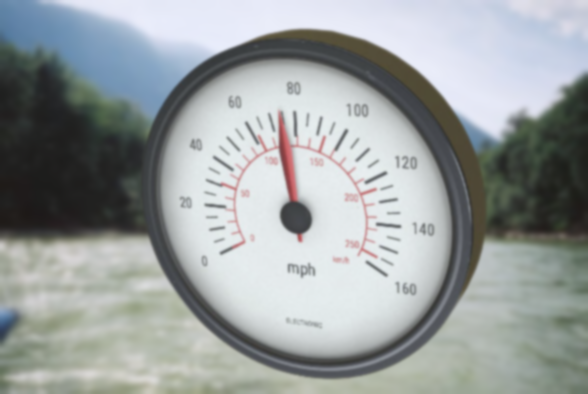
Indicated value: 75 mph
